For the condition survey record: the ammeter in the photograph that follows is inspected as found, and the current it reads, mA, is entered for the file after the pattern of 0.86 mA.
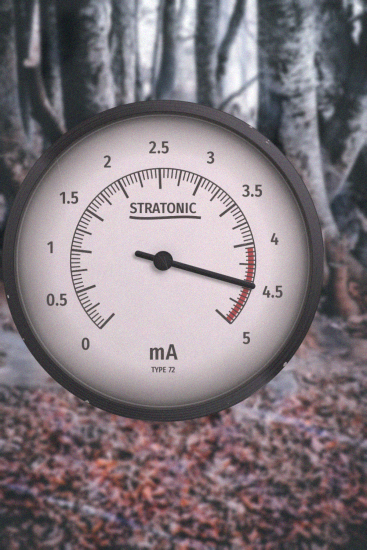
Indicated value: 4.5 mA
